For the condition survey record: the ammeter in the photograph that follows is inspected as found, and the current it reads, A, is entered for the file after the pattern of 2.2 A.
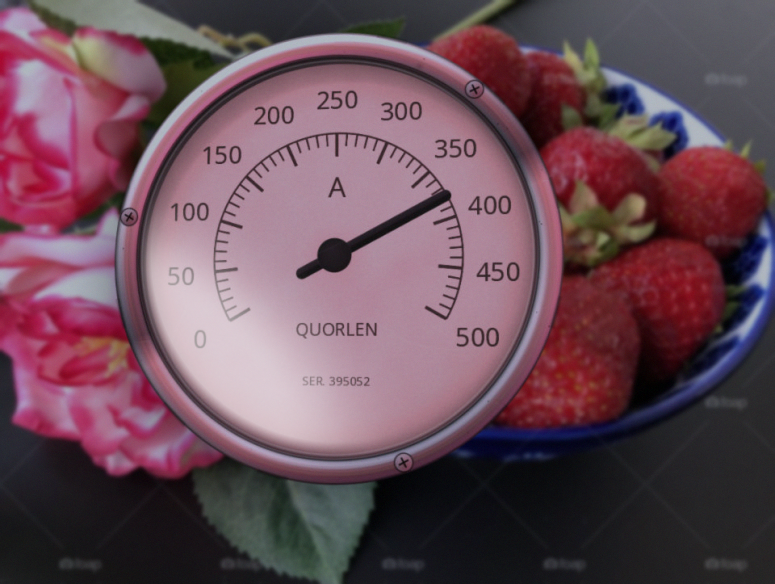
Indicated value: 380 A
